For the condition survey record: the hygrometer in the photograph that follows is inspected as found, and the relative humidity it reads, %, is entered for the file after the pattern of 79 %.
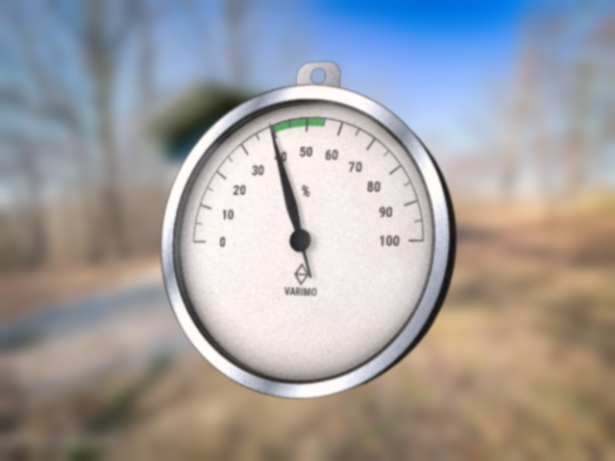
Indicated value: 40 %
